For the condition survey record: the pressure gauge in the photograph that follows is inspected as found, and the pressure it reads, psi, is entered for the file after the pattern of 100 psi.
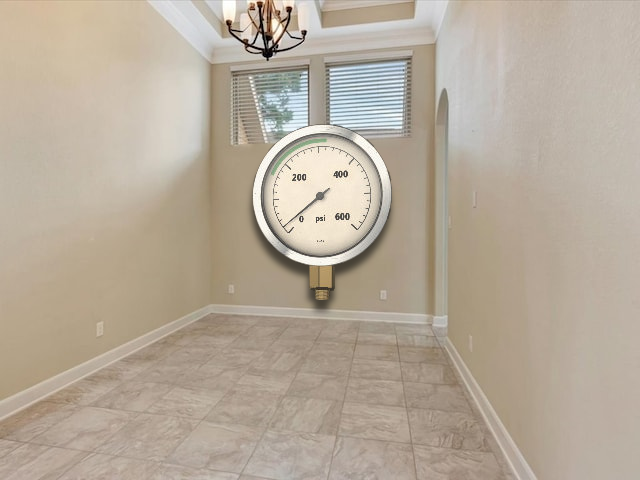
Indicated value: 20 psi
